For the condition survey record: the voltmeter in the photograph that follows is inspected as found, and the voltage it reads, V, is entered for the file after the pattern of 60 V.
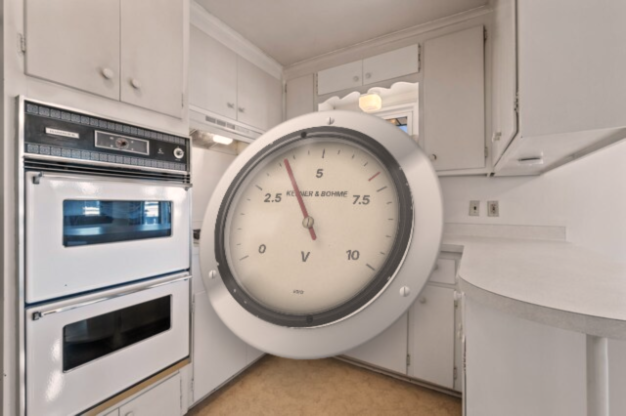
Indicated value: 3.75 V
